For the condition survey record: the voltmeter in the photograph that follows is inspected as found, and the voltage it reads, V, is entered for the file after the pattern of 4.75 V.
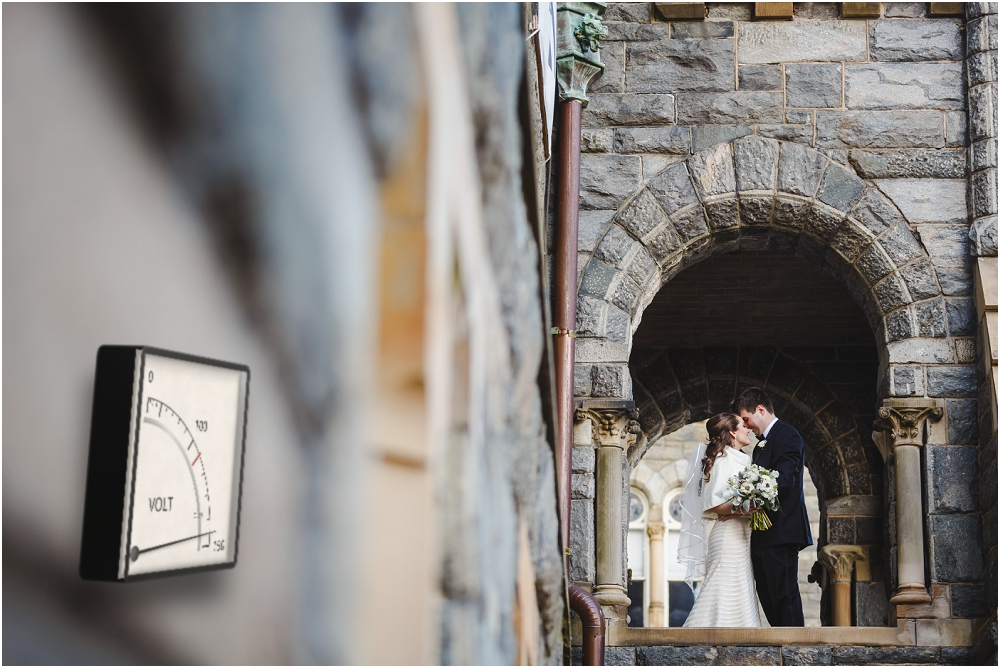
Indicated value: 145 V
